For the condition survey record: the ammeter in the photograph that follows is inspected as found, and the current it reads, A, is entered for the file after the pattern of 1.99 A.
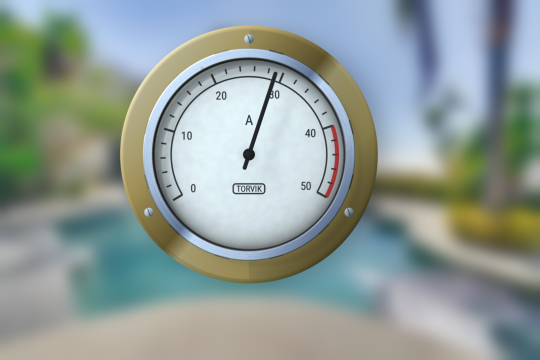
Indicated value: 29 A
